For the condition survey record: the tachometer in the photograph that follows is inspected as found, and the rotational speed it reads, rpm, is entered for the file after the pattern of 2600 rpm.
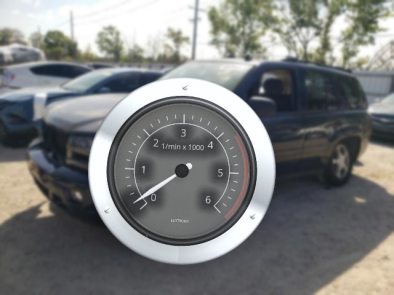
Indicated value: 200 rpm
